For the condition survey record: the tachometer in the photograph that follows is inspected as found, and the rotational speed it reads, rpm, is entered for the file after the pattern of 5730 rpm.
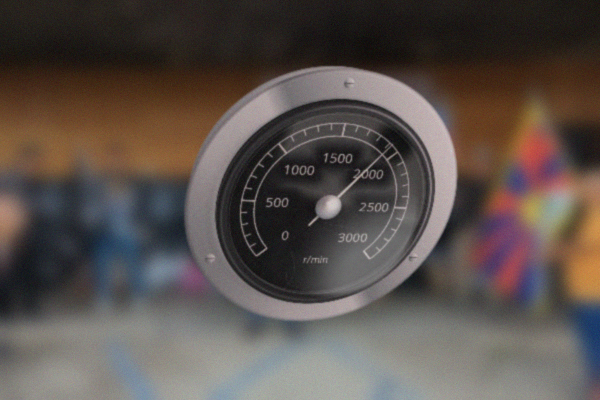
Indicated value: 1900 rpm
